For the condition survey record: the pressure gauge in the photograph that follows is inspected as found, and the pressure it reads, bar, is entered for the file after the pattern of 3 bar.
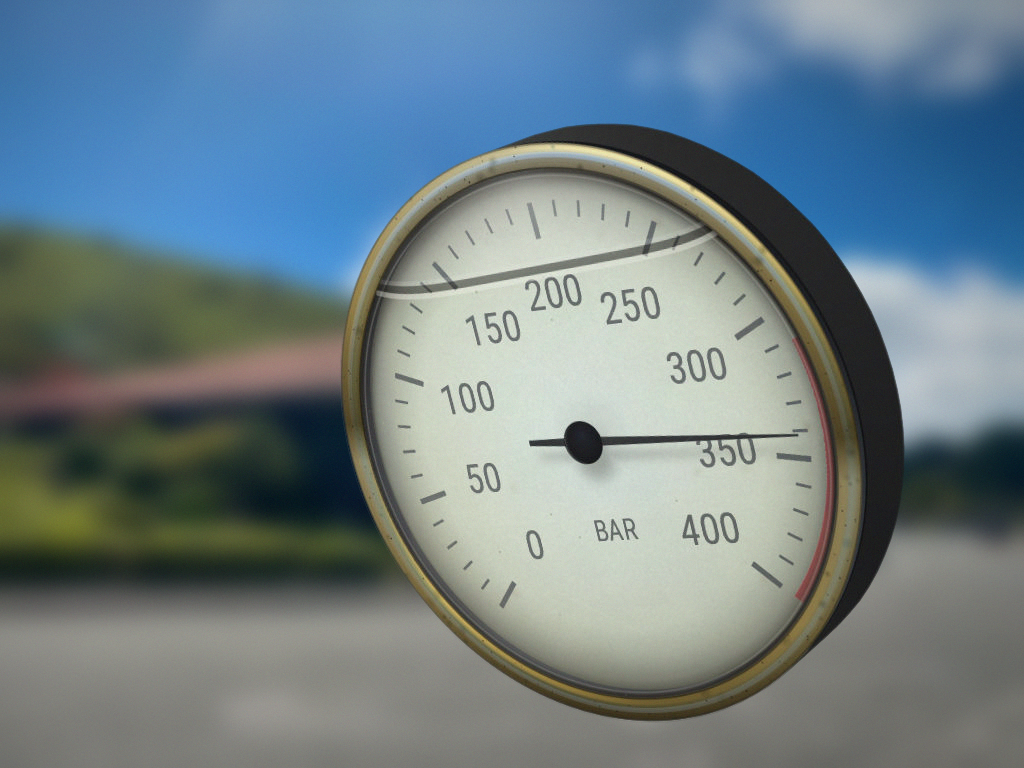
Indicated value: 340 bar
